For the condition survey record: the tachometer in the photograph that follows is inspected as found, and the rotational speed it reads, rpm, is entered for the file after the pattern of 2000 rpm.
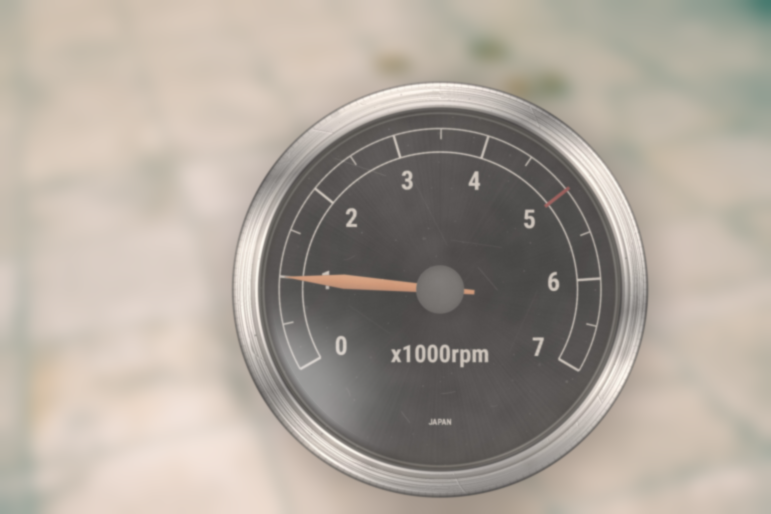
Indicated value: 1000 rpm
